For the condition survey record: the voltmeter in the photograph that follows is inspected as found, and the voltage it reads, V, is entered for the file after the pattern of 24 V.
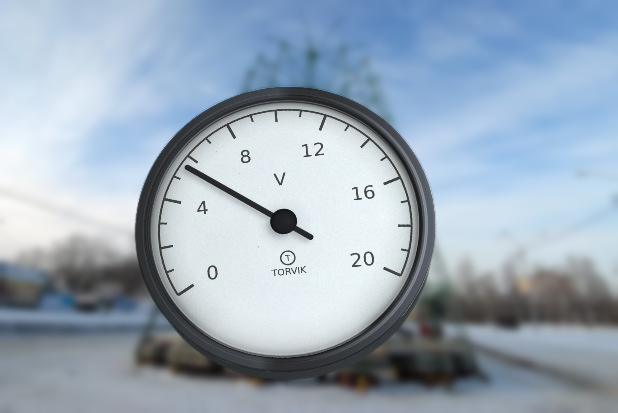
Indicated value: 5.5 V
